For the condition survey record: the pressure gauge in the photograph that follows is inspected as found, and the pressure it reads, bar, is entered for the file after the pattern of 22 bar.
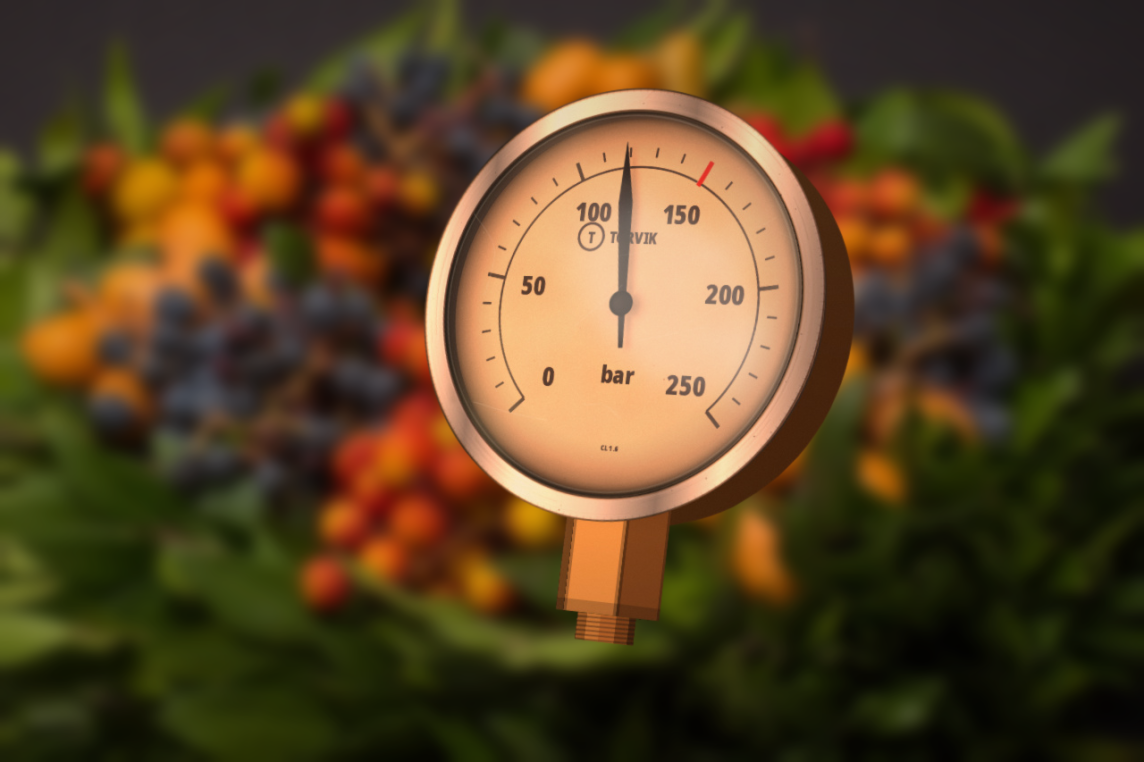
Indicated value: 120 bar
